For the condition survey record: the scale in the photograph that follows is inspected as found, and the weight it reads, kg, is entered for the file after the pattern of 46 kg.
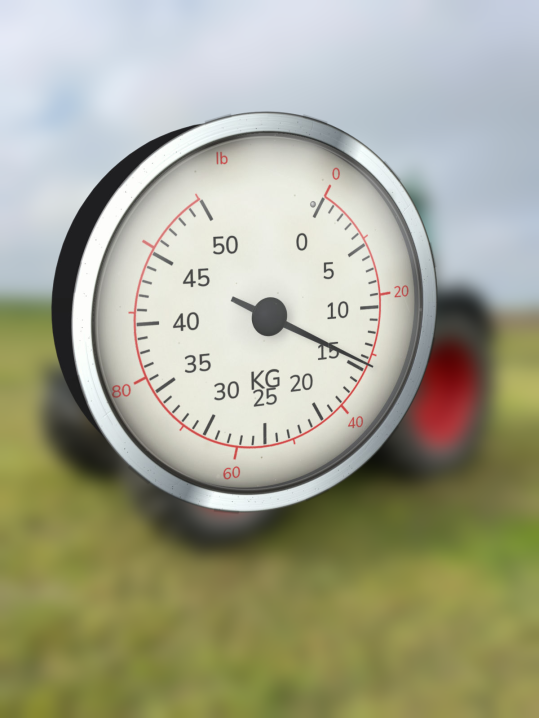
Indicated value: 14.5 kg
